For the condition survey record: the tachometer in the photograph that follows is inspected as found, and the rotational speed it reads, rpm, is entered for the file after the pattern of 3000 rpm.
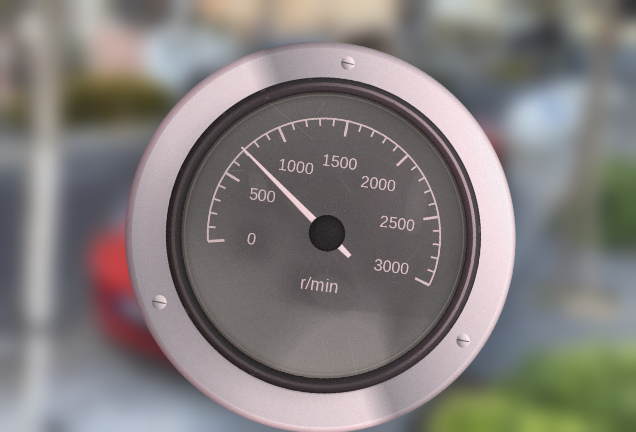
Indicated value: 700 rpm
